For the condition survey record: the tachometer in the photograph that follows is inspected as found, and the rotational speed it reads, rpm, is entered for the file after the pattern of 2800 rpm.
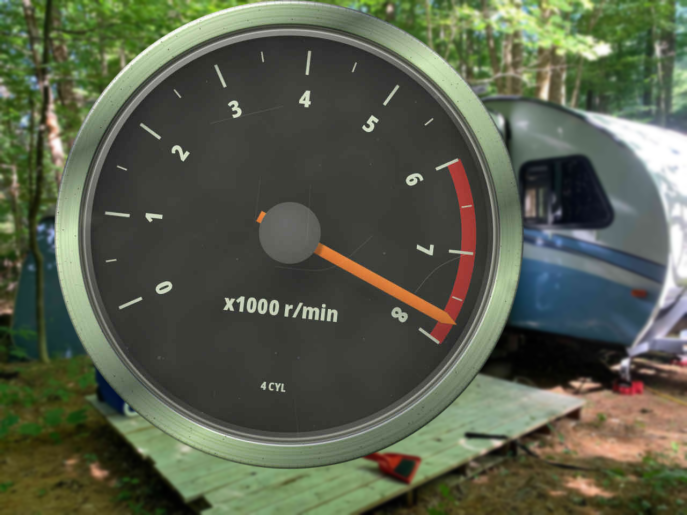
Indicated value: 7750 rpm
